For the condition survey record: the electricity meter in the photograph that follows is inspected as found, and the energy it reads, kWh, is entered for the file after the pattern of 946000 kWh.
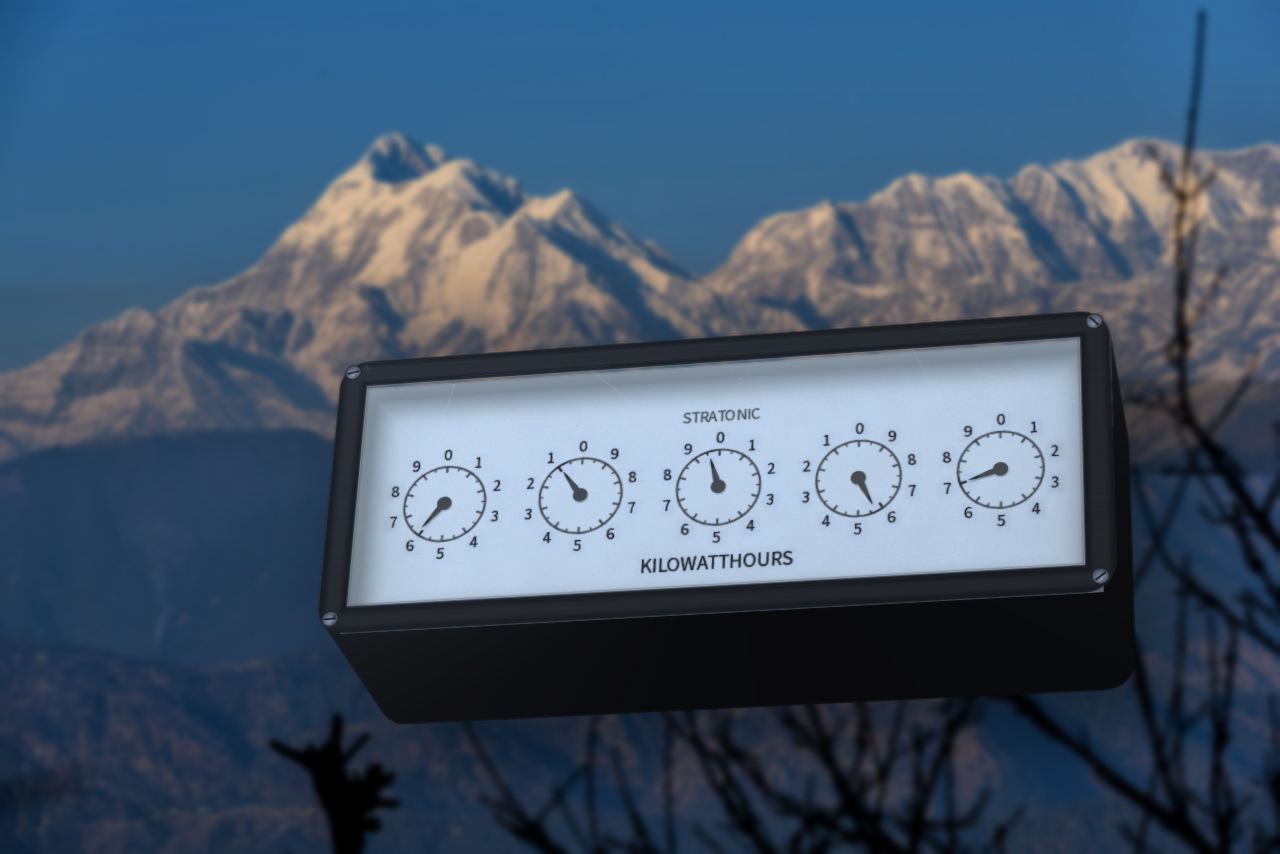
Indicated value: 60957 kWh
